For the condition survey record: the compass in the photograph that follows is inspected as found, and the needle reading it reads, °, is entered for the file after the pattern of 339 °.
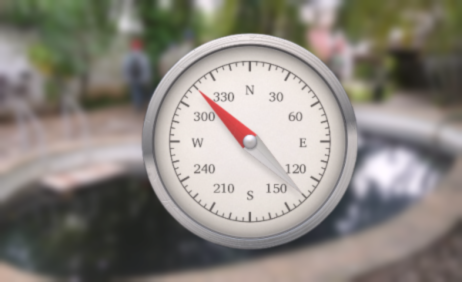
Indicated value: 315 °
